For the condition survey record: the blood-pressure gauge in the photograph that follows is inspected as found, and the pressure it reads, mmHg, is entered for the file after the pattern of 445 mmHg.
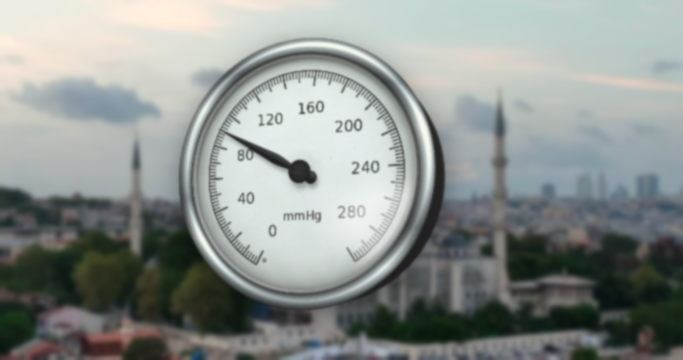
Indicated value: 90 mmHg
